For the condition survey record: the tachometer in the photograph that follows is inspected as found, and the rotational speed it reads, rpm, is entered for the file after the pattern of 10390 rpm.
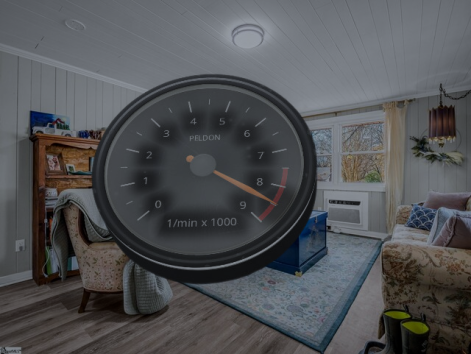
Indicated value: 8500 rpm
